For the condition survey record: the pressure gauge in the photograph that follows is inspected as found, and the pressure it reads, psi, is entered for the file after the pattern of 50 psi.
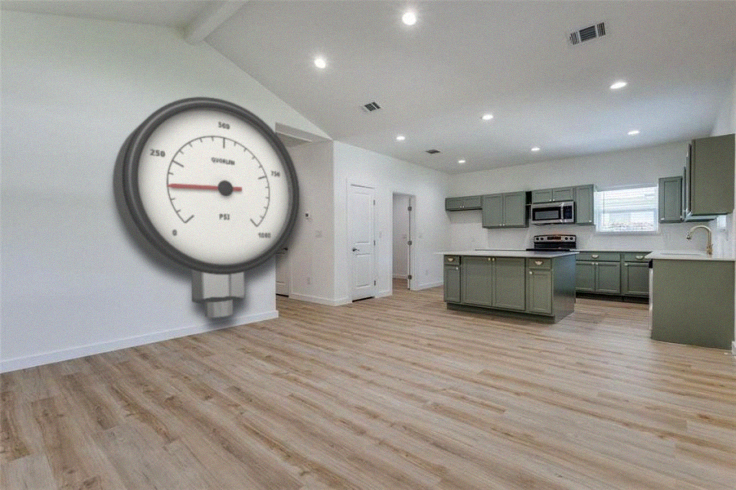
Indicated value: 150 psi
